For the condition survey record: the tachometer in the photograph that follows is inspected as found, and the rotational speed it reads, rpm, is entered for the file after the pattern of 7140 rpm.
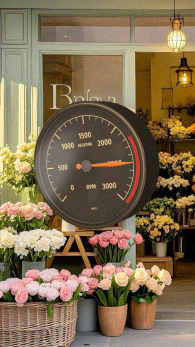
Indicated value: 2500 rpm
